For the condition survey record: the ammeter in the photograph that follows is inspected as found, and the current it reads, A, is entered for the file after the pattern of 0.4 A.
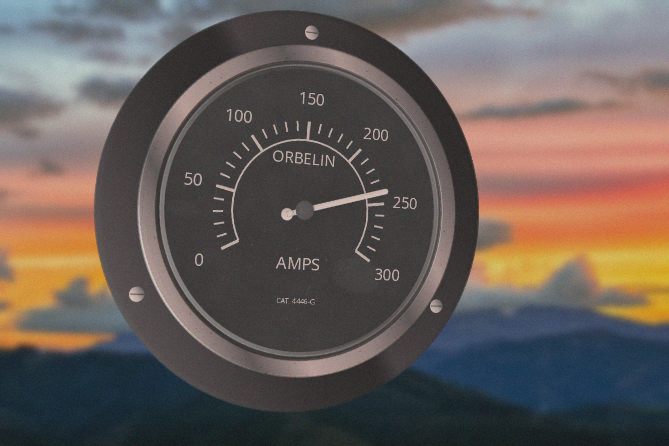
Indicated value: 240 A
